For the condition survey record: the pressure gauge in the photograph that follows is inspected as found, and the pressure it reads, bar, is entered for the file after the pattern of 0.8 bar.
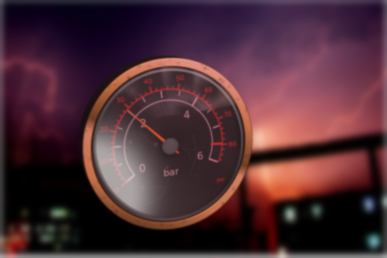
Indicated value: 2 bar
